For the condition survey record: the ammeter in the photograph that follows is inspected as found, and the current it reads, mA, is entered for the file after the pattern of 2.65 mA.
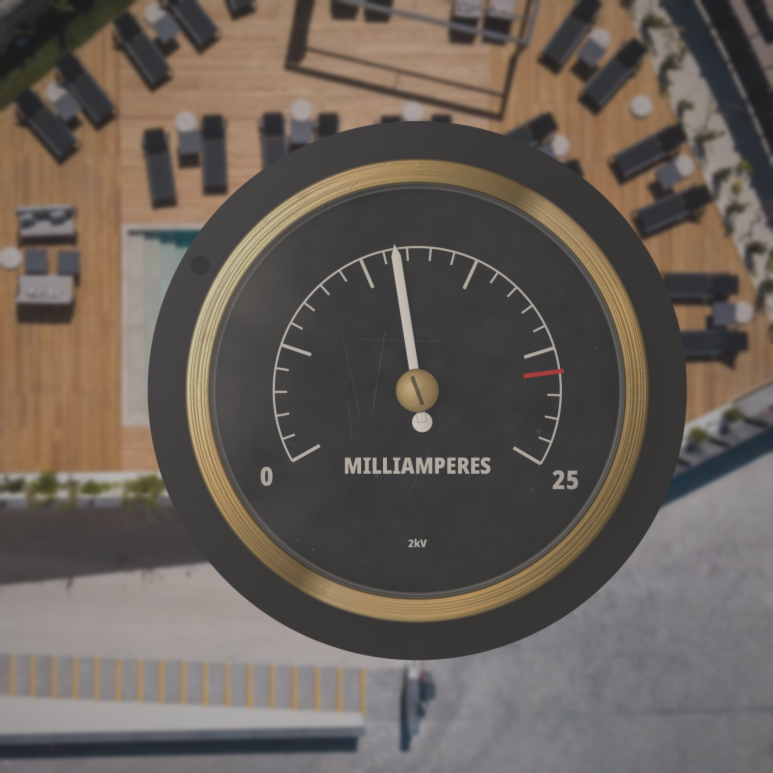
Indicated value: 11.5 mA
